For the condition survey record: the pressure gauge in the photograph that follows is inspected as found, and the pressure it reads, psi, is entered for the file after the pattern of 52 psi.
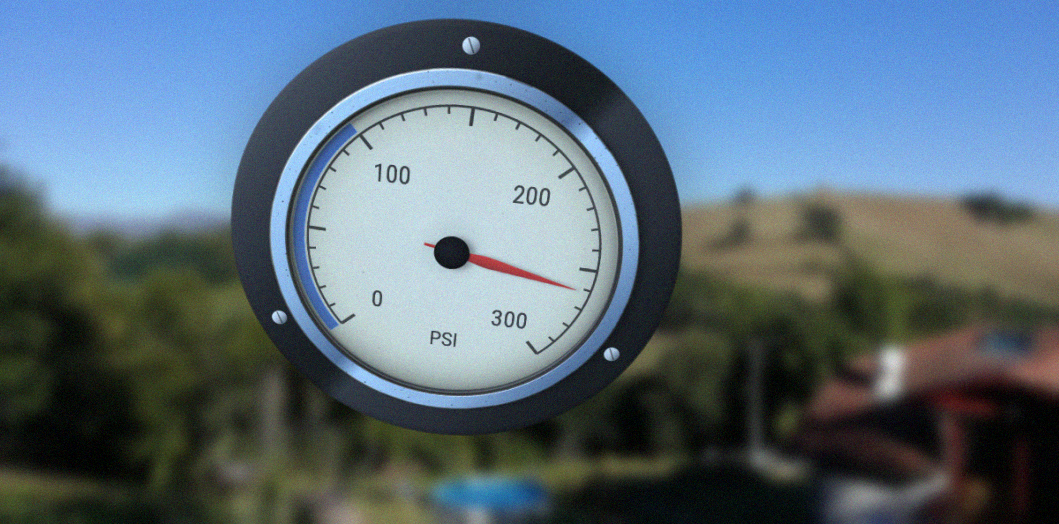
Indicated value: 260 psi
